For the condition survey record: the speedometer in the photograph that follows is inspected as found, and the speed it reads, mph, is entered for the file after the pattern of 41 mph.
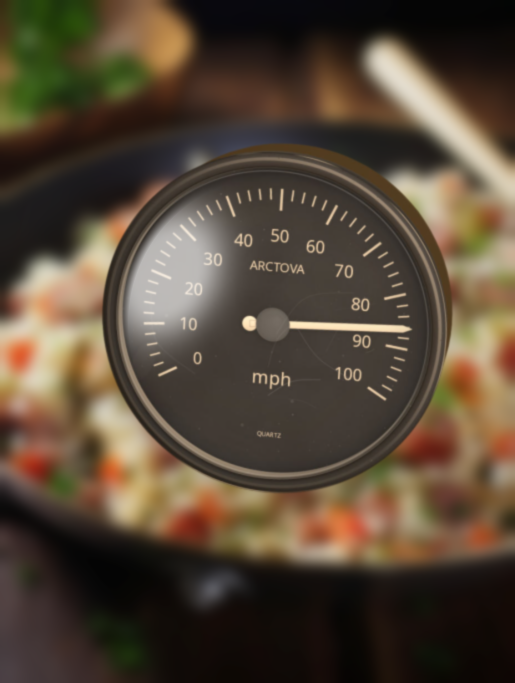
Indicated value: 86 mph
